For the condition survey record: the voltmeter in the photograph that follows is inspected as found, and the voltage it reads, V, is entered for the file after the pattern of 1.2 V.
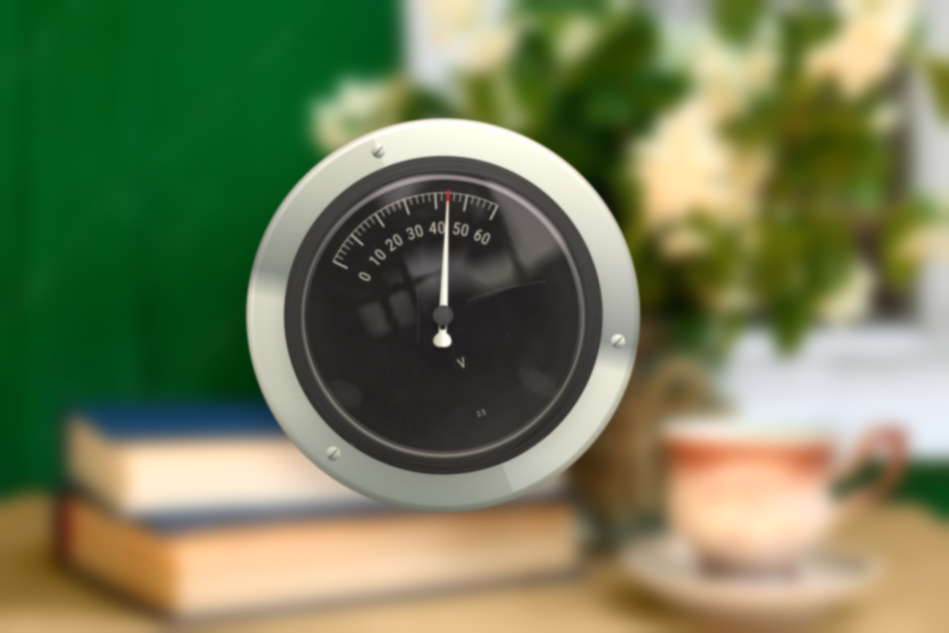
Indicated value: 44 V
